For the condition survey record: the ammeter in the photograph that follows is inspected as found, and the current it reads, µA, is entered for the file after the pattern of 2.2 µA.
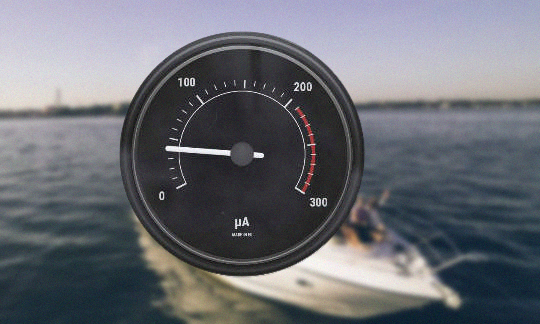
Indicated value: 40 µA
